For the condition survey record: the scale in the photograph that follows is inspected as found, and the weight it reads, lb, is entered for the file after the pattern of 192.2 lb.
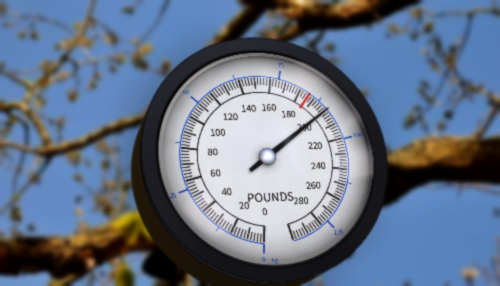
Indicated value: 200 lb
